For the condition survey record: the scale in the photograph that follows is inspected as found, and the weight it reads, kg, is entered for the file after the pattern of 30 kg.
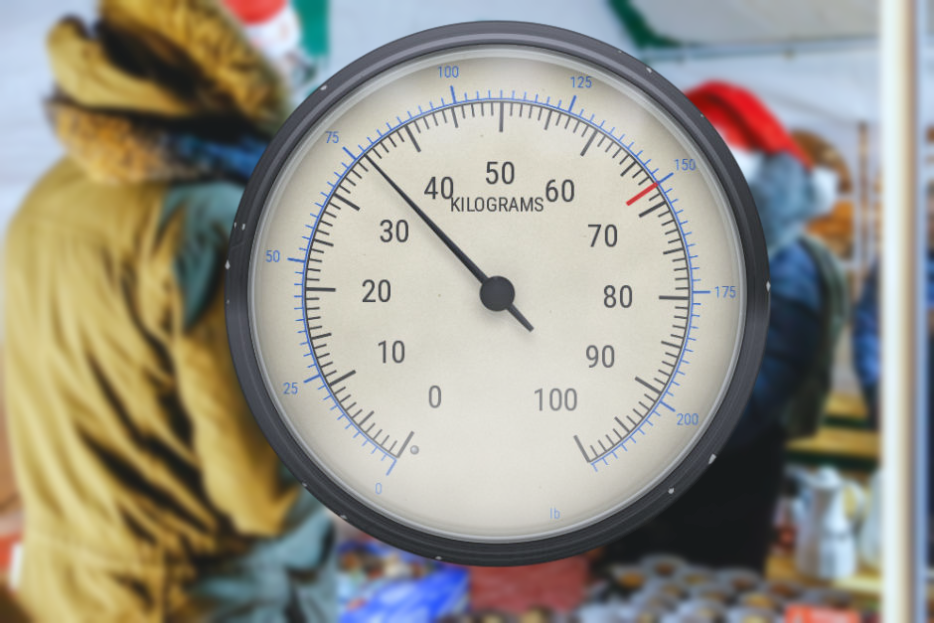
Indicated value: 35 kg
